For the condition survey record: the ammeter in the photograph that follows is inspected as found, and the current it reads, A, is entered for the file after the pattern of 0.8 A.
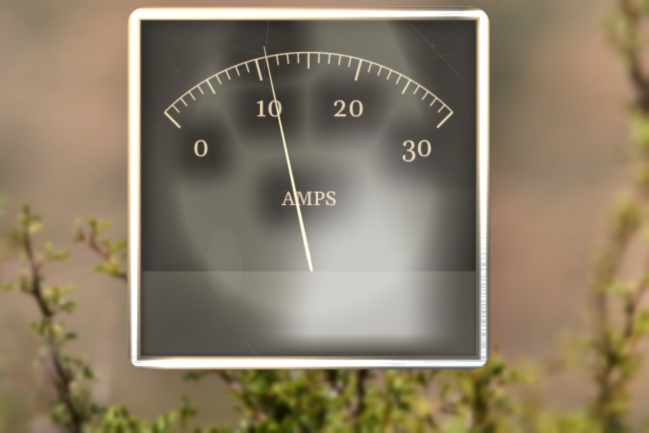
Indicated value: 11 A
